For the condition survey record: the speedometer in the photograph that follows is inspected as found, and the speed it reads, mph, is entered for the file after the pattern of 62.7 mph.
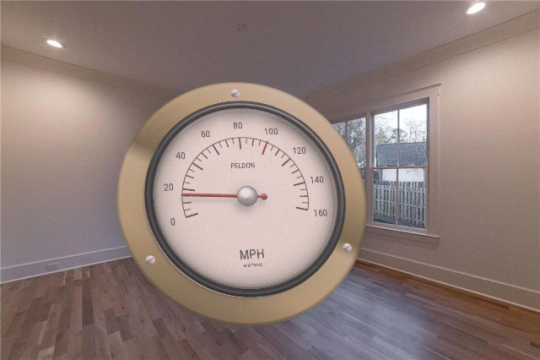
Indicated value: 15 mph
